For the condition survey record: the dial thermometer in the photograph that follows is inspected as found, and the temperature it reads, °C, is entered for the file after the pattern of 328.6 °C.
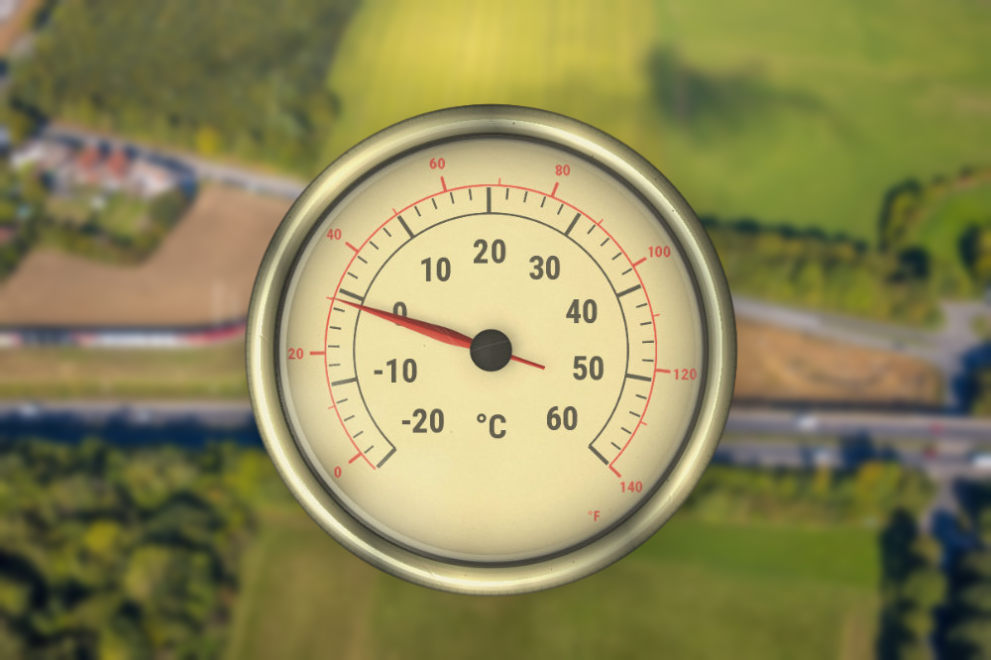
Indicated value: -1 °C
